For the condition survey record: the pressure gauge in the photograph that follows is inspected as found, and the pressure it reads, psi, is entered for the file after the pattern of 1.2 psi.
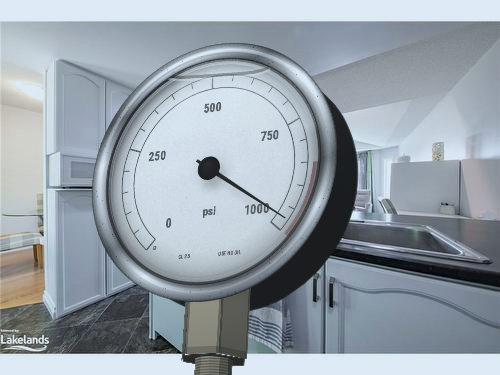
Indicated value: 975 psi
